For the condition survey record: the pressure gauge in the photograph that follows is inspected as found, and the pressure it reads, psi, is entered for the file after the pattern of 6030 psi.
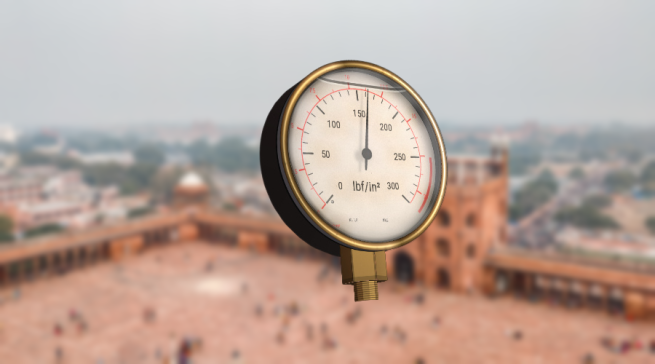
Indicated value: 160 psi
